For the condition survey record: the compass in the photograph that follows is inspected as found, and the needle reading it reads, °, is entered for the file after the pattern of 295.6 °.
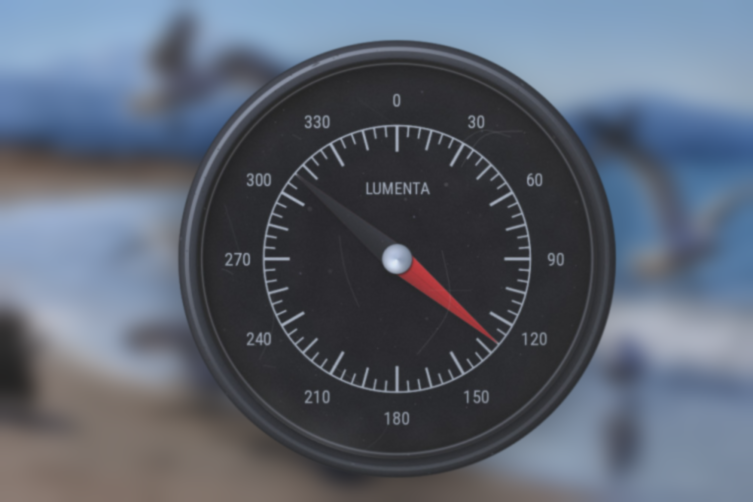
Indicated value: 130 °
